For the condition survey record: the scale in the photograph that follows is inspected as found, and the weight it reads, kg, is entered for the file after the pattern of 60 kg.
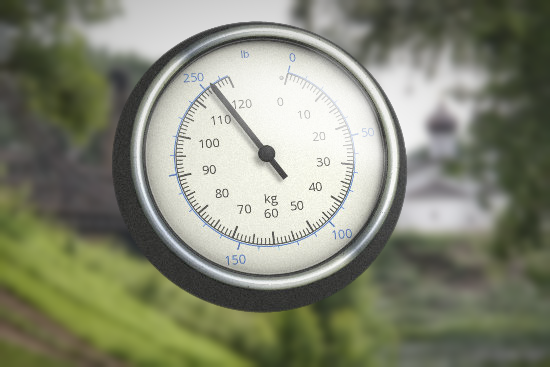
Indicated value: 115 kg
